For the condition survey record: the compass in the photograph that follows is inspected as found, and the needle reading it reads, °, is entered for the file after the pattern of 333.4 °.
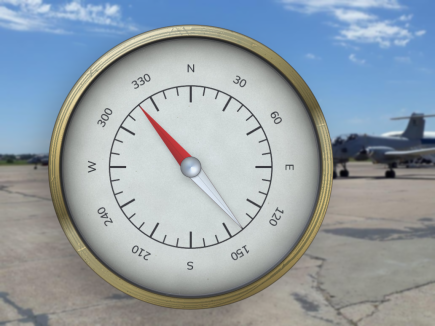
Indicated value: 320 °
